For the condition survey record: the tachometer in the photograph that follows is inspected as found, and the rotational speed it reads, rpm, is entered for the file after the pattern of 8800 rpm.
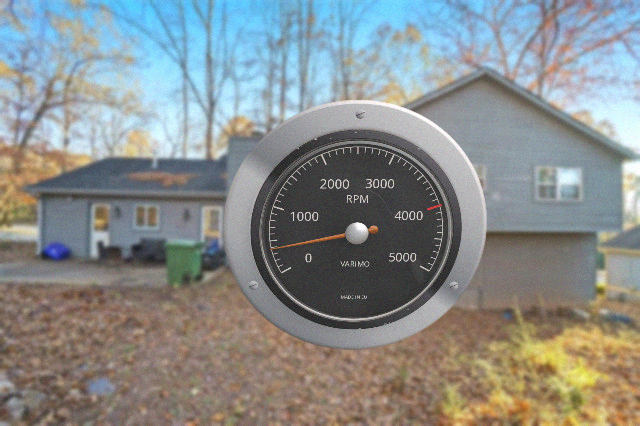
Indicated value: 400 rpm
